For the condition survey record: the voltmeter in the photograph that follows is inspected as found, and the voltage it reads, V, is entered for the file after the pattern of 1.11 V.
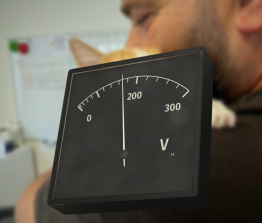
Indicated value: 170 V
